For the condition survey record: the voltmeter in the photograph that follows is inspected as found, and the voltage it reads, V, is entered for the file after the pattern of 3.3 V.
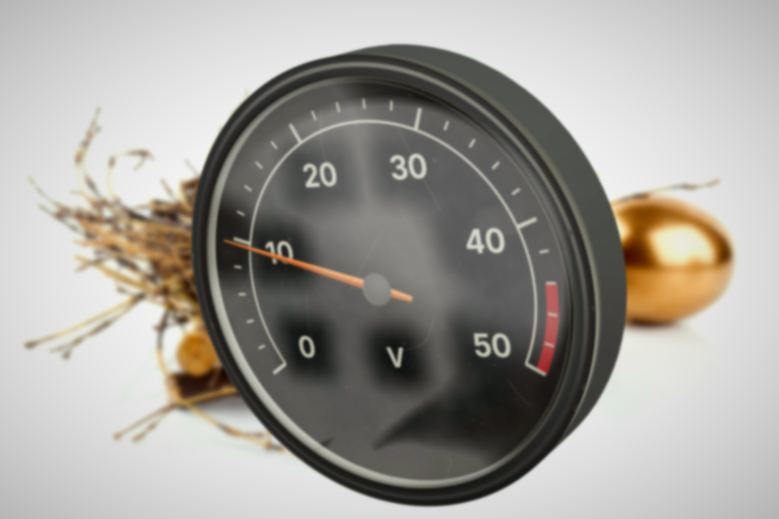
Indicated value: 10 V
